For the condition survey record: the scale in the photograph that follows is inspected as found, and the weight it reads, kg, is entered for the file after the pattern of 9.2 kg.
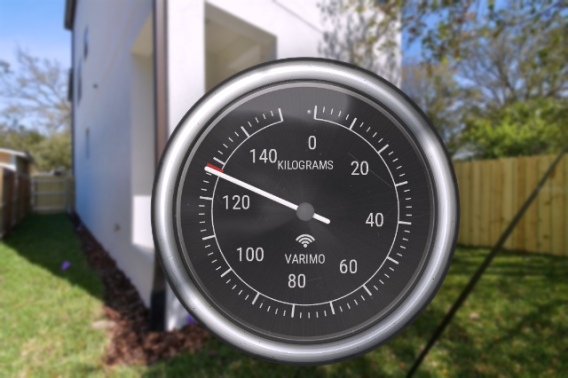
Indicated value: 127 kg
